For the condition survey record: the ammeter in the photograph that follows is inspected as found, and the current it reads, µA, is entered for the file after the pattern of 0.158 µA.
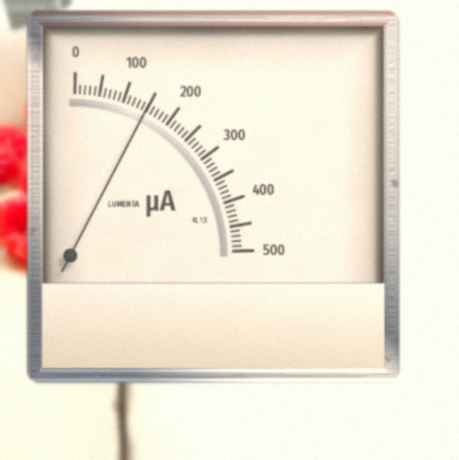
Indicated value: 150 µA
